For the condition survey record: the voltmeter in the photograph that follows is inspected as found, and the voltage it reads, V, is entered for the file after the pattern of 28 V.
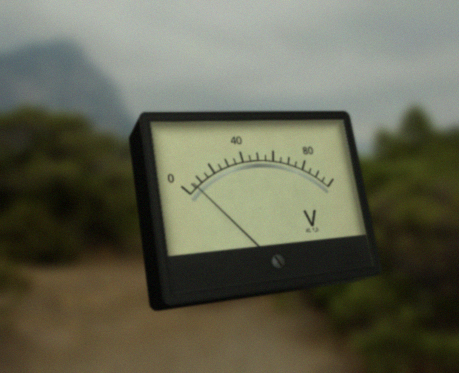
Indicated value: 5 V
